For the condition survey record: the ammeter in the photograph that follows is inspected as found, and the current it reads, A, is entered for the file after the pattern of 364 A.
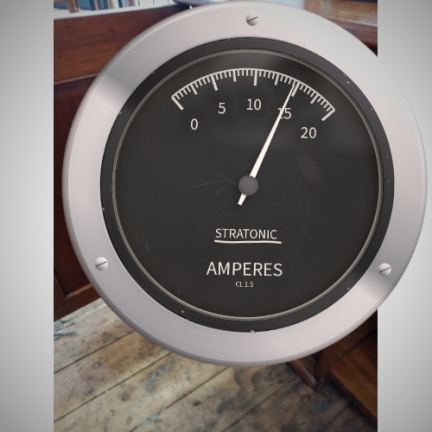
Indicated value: 14.5 A
